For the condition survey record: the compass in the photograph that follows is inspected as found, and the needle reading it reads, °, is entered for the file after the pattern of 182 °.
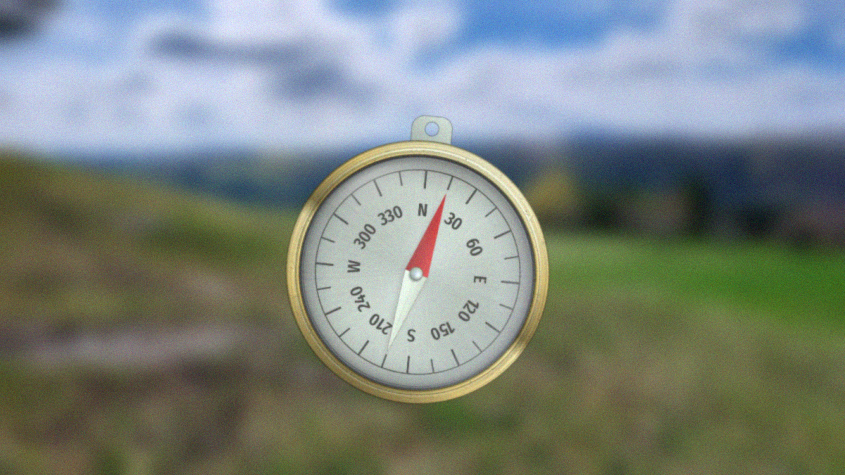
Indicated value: 15 °
